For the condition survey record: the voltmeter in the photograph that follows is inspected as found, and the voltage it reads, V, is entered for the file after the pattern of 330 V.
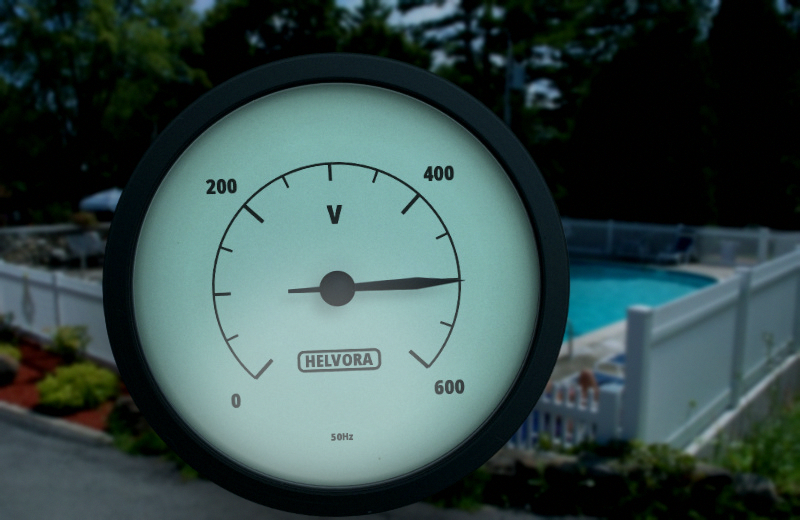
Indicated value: 500 V
